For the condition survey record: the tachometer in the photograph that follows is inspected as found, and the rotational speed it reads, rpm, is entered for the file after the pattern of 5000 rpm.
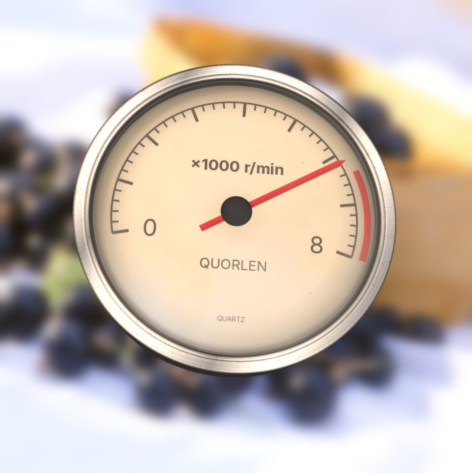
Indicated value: 6200 rpm
